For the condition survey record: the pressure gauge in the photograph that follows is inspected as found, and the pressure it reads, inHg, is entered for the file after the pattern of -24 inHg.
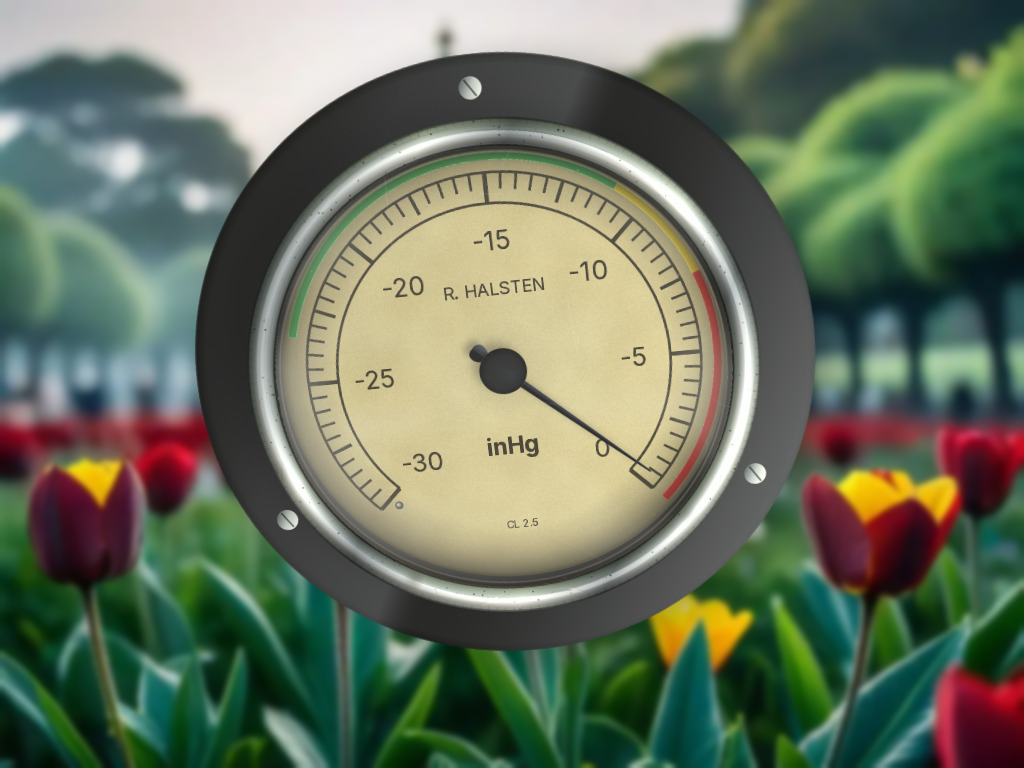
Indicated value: -0.5 inHg
